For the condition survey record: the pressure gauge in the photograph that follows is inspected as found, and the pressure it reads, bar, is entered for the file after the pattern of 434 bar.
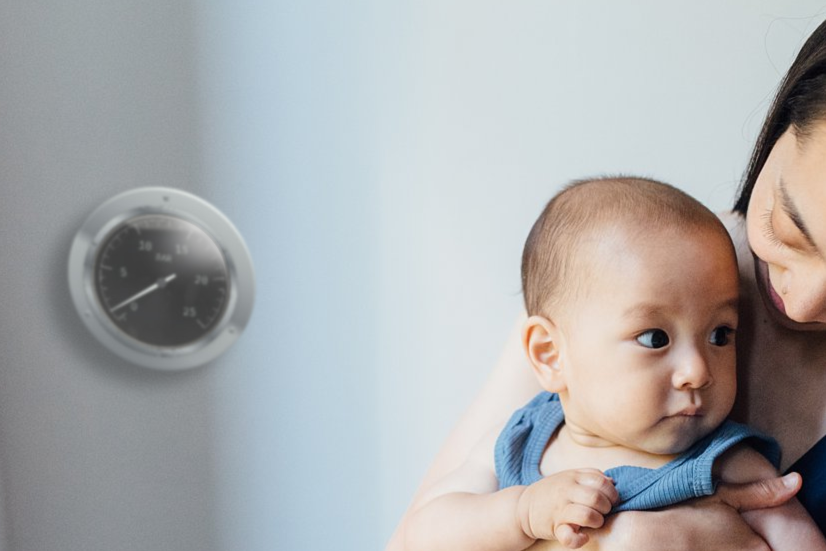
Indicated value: 1 bar
